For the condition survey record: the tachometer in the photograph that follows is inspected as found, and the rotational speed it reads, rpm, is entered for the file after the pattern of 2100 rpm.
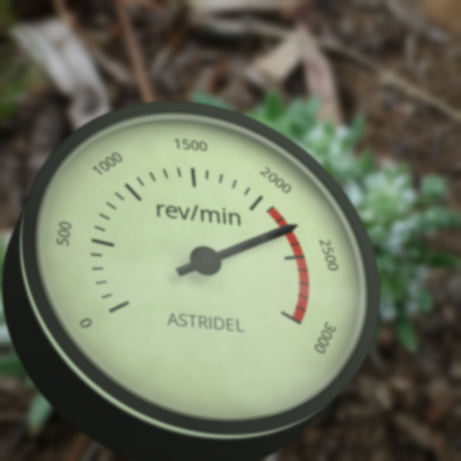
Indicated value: 2300 rpm
